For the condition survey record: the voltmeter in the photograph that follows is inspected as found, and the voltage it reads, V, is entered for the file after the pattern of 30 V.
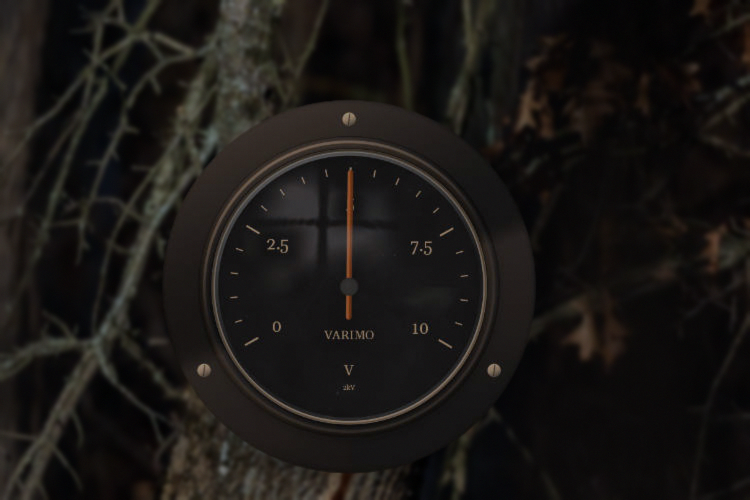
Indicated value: 5 V
